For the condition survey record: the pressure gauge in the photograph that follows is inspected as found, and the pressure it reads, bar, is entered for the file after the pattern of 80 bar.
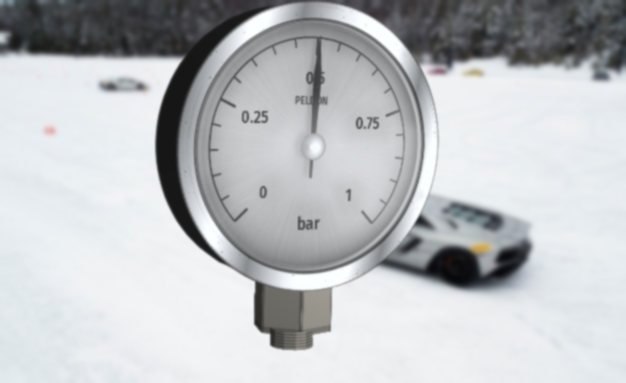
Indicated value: 0.5 bar
